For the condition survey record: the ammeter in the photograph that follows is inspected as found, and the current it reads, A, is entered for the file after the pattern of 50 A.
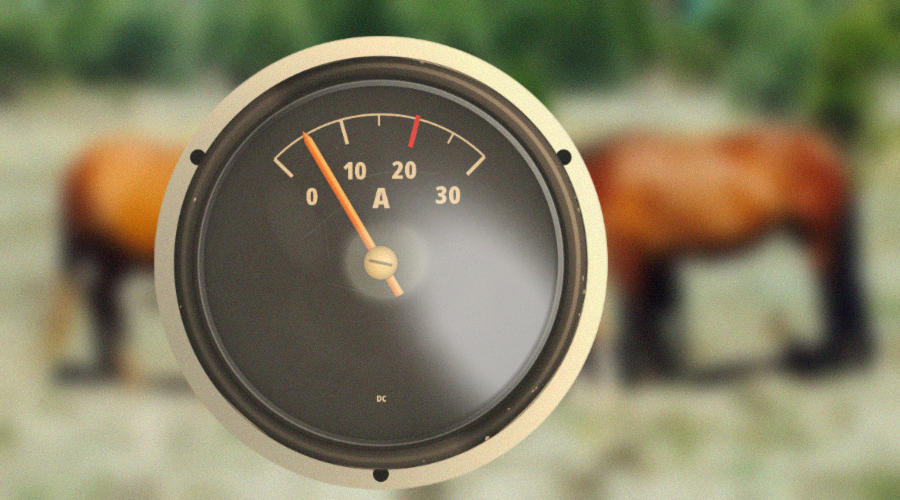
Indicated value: 5 A
